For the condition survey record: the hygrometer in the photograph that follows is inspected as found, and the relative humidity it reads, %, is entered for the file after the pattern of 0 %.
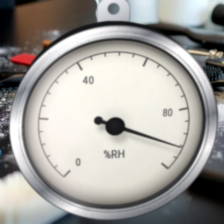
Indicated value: 92 %
